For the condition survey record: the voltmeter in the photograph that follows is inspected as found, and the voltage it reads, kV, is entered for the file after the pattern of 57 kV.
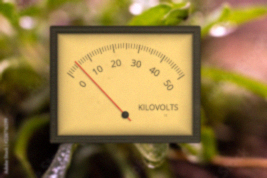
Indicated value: 5 kV
